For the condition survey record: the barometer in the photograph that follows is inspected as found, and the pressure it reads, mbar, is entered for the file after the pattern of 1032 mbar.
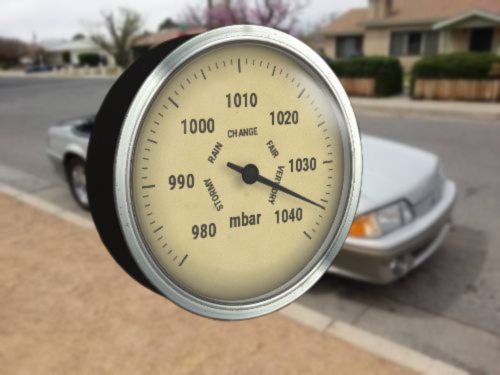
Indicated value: 1036 mbar
